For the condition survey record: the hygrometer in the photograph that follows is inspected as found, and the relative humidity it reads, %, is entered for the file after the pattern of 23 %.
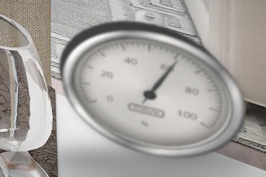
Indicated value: 60 %
